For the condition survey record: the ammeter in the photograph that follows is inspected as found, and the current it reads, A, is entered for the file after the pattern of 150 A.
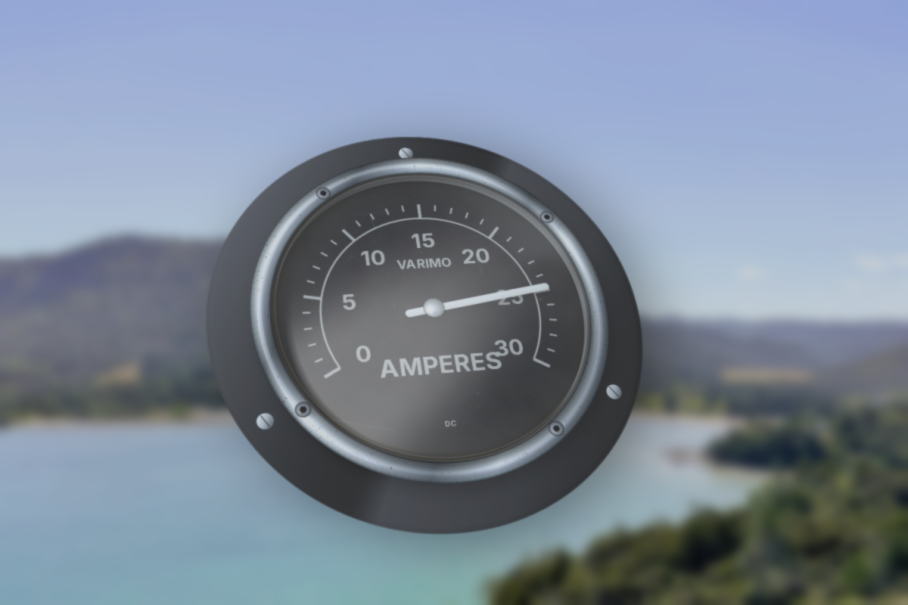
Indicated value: 25 A
